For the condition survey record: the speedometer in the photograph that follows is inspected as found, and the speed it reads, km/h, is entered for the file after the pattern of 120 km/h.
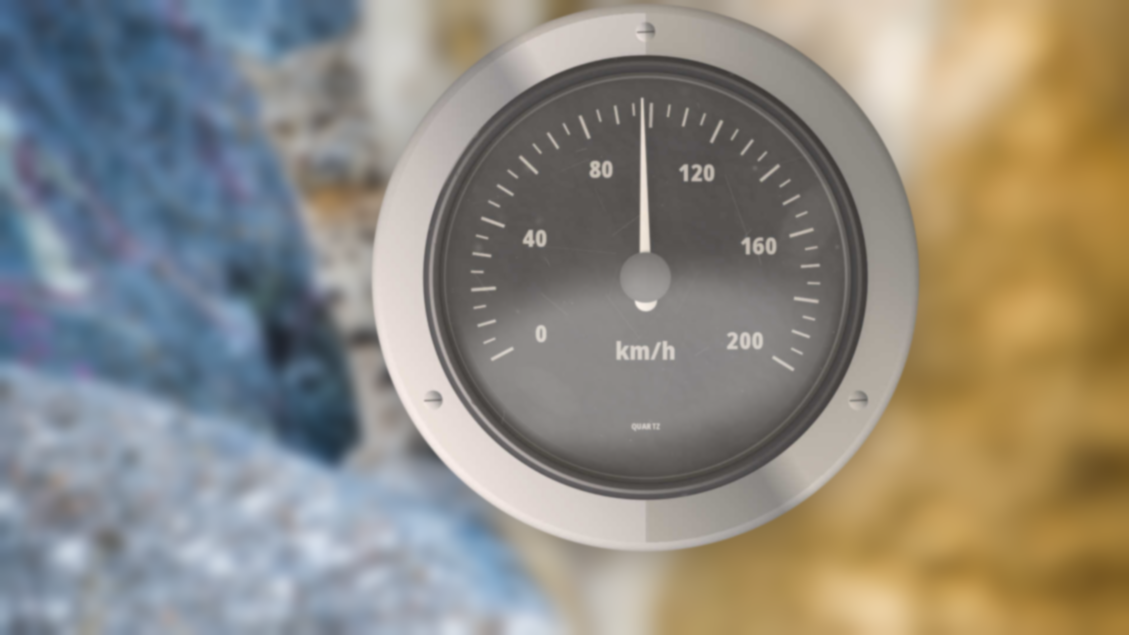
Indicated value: 97.5 km/h
